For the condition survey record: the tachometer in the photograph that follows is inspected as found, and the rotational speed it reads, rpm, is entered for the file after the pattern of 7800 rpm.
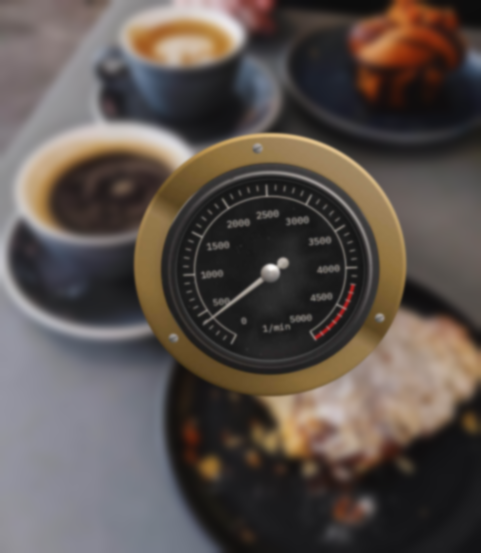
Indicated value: 400 rpm
